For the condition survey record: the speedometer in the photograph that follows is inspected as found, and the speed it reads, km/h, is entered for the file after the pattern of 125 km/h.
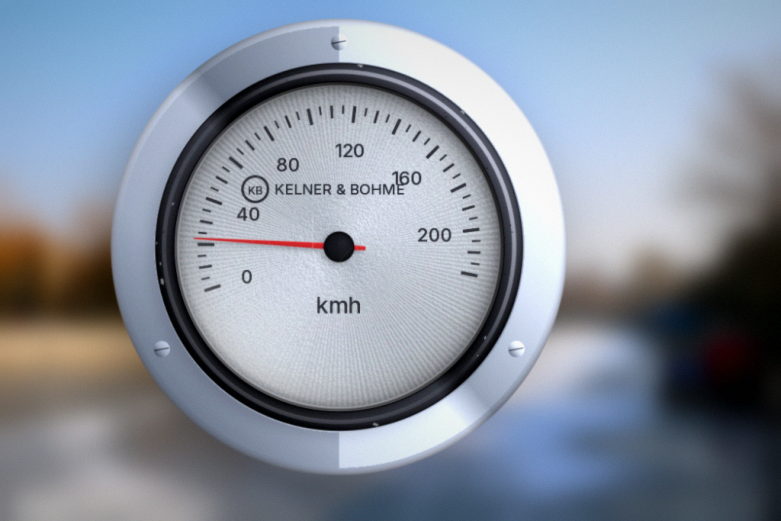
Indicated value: 22.5 km/h
